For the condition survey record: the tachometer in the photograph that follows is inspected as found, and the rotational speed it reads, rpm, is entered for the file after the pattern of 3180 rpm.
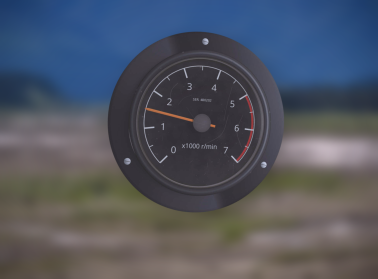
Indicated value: 1500 rpm
